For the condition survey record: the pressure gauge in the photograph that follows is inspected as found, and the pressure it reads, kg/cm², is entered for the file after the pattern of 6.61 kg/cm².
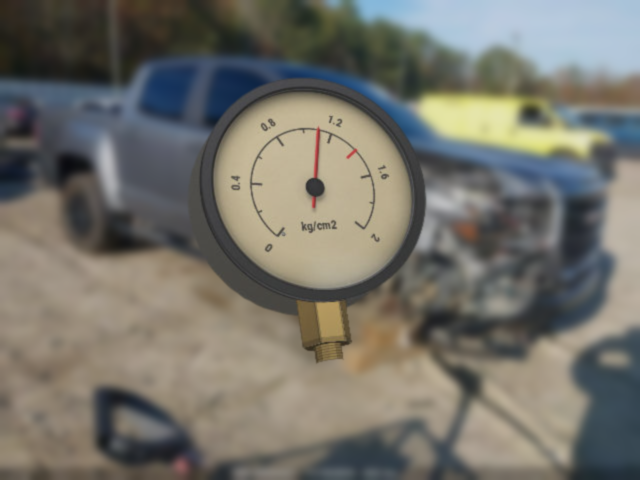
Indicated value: 1.1 kg/cm²
